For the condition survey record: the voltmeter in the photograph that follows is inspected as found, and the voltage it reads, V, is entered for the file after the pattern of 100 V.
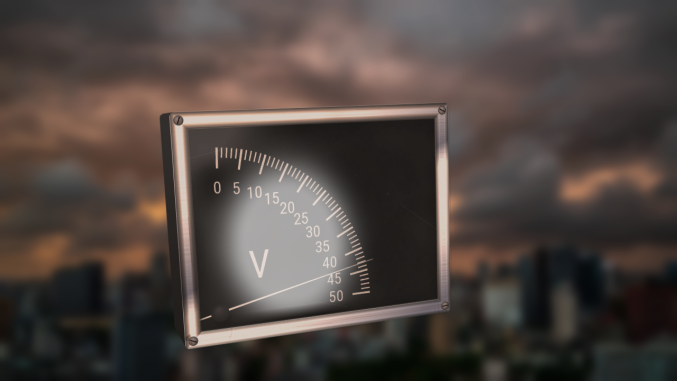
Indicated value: 43 V
